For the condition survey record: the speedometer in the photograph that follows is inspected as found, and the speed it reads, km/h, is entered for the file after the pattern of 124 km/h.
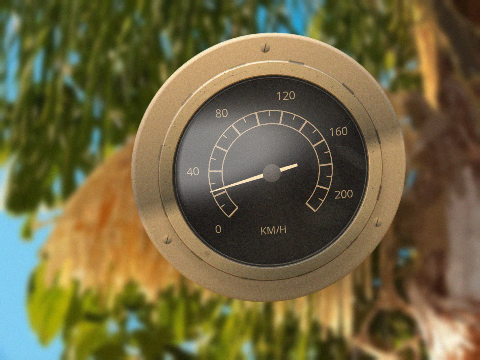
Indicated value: 25 km/h
